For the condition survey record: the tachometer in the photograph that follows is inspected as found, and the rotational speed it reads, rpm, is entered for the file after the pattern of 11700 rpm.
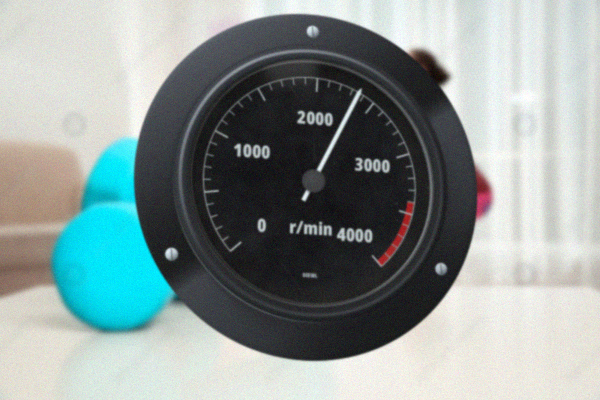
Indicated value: 2350 rpm
